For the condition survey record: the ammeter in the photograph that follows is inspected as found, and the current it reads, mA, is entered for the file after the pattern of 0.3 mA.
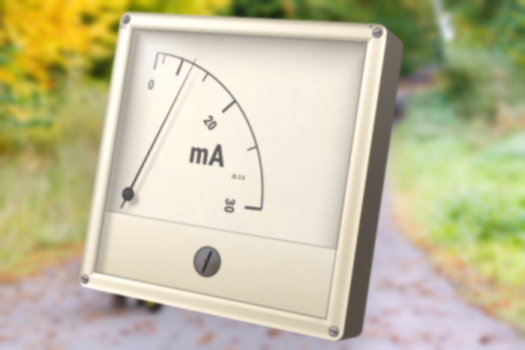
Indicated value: 12.5 mA
